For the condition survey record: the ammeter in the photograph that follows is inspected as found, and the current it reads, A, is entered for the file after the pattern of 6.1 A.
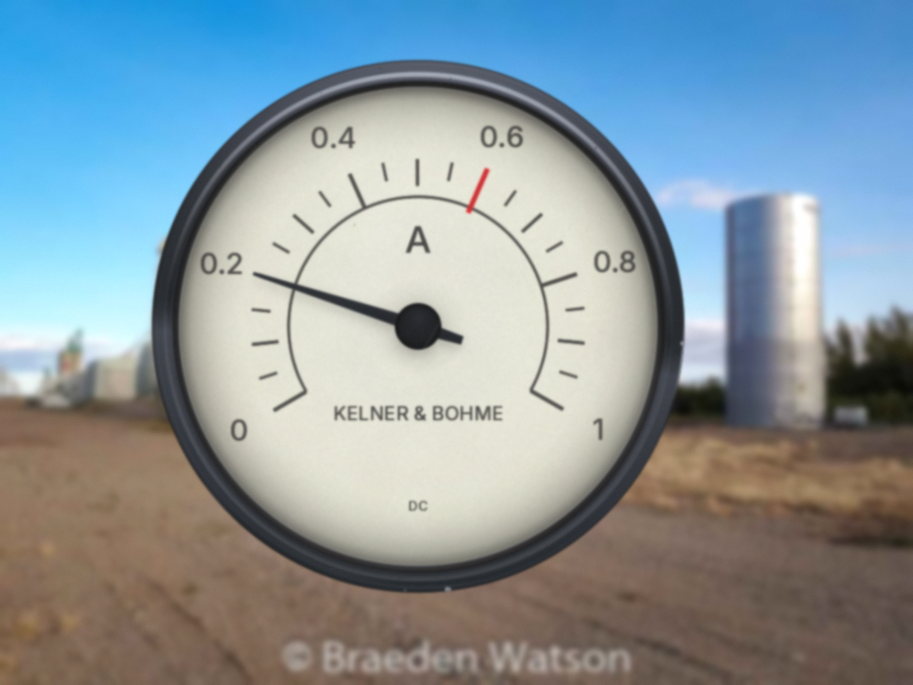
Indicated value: 0.2 A
